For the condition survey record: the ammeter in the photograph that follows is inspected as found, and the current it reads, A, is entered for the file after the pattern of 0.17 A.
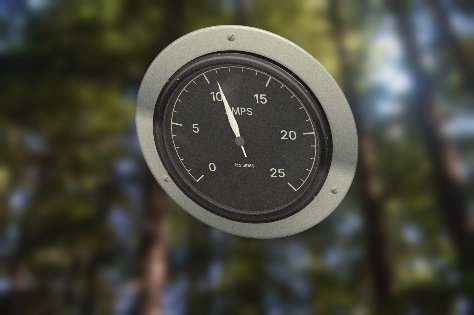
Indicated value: 11 A
